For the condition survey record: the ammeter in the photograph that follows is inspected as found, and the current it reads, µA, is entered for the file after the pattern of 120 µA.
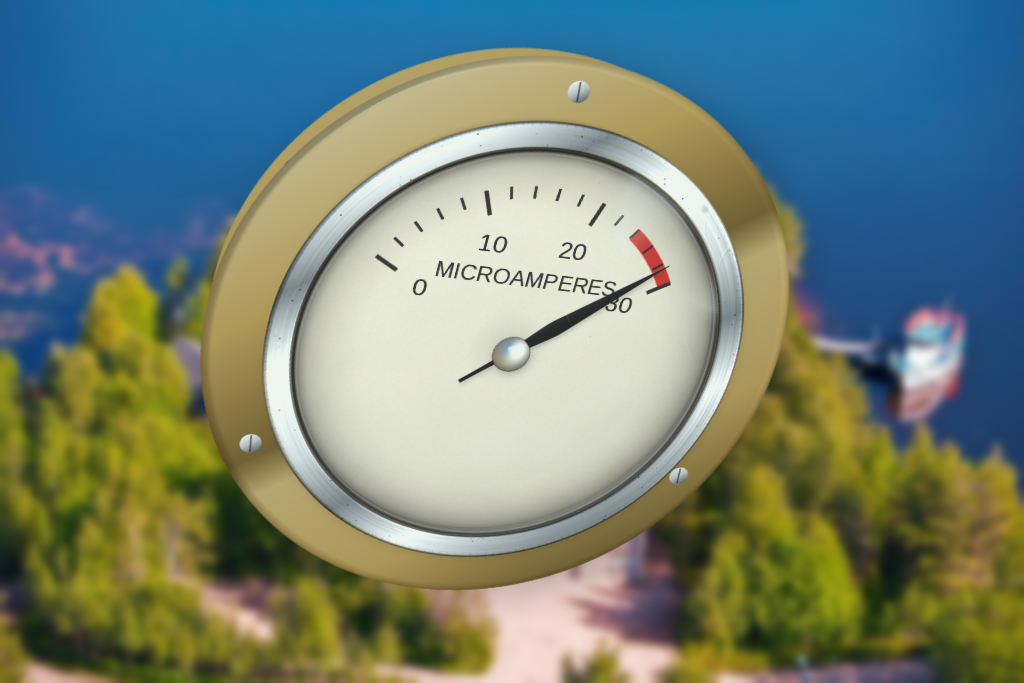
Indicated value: 28 µA
